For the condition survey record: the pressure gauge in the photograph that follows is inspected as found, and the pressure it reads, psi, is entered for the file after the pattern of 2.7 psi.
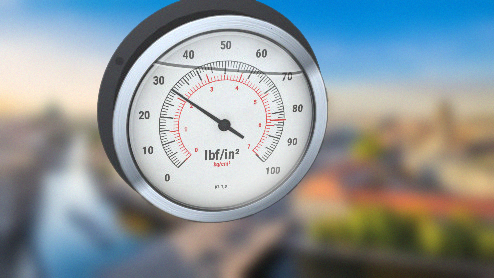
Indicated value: 30 psi
